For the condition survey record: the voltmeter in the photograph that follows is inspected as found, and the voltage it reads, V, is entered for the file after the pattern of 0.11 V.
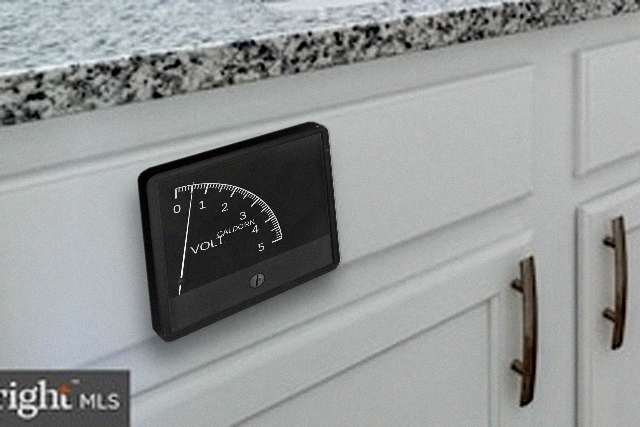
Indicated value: 0.5 V
